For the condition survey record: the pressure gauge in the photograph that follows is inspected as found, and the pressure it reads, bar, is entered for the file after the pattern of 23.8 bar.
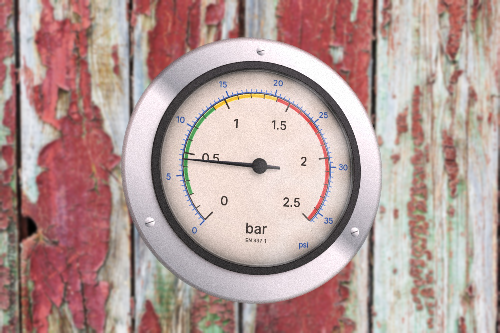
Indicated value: 0.45 bar
